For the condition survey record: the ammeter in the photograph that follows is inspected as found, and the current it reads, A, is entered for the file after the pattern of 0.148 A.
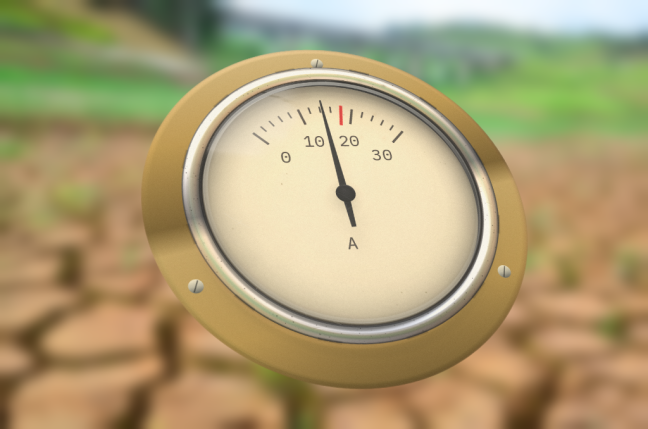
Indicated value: 14 A
